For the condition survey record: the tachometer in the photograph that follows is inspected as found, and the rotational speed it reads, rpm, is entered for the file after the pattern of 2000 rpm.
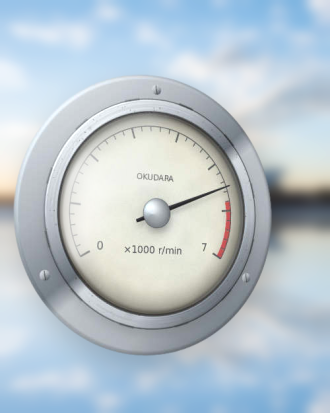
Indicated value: 5500 rpm
